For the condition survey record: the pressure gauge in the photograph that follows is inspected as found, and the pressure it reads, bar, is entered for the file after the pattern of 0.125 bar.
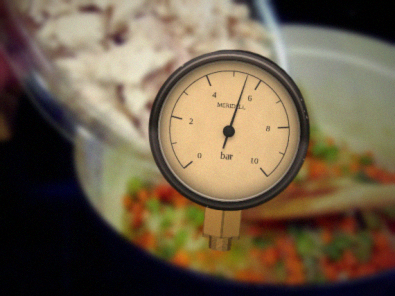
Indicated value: 5.5 bar
